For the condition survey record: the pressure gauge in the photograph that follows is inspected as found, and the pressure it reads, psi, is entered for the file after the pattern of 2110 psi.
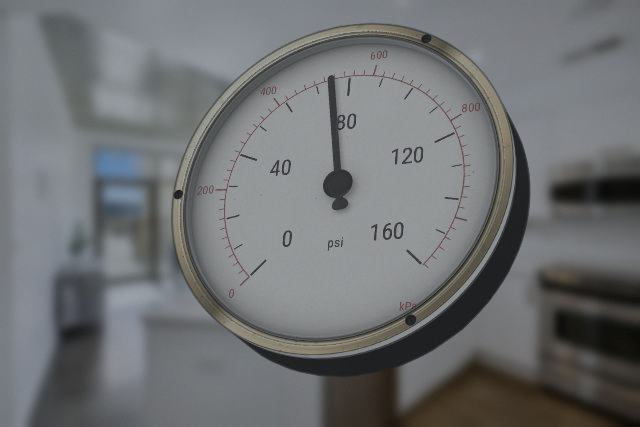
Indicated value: 75 psi
